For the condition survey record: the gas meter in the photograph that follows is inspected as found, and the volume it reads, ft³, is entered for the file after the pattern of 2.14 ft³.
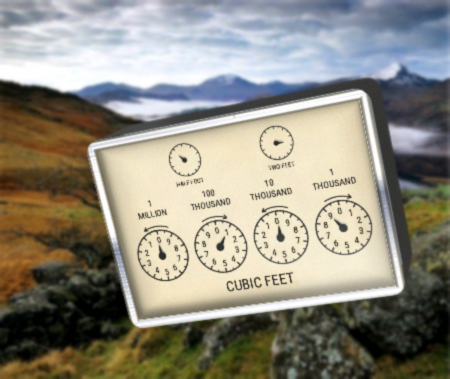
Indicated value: 9900 ft³
